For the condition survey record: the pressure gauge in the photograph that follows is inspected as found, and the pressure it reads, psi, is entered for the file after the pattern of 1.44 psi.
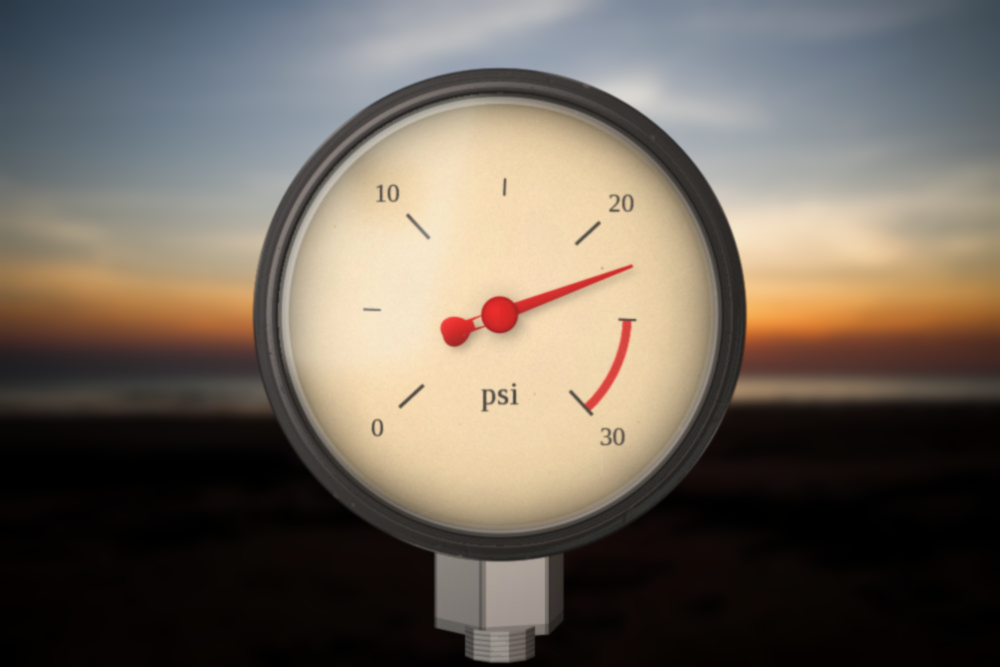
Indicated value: 22.5 psi
